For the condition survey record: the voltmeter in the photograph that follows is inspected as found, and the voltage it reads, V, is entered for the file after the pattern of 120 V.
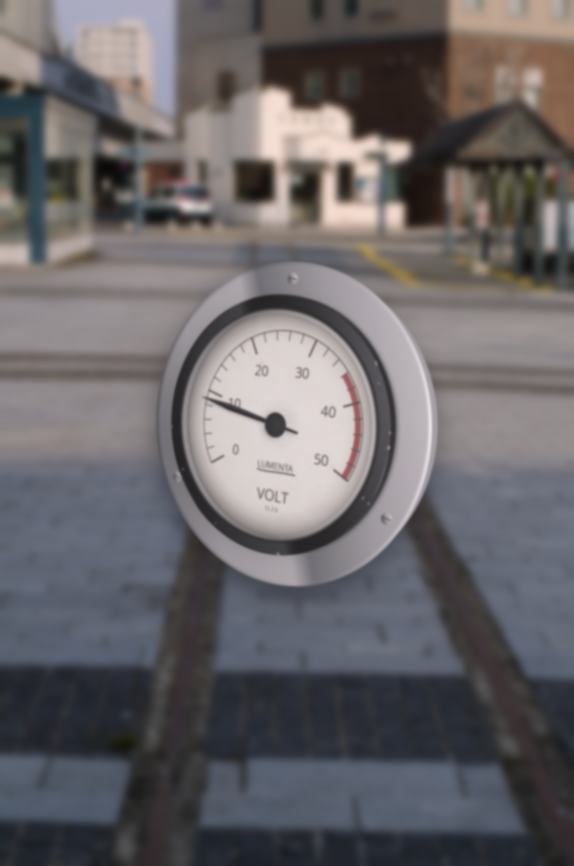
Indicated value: 9 V
